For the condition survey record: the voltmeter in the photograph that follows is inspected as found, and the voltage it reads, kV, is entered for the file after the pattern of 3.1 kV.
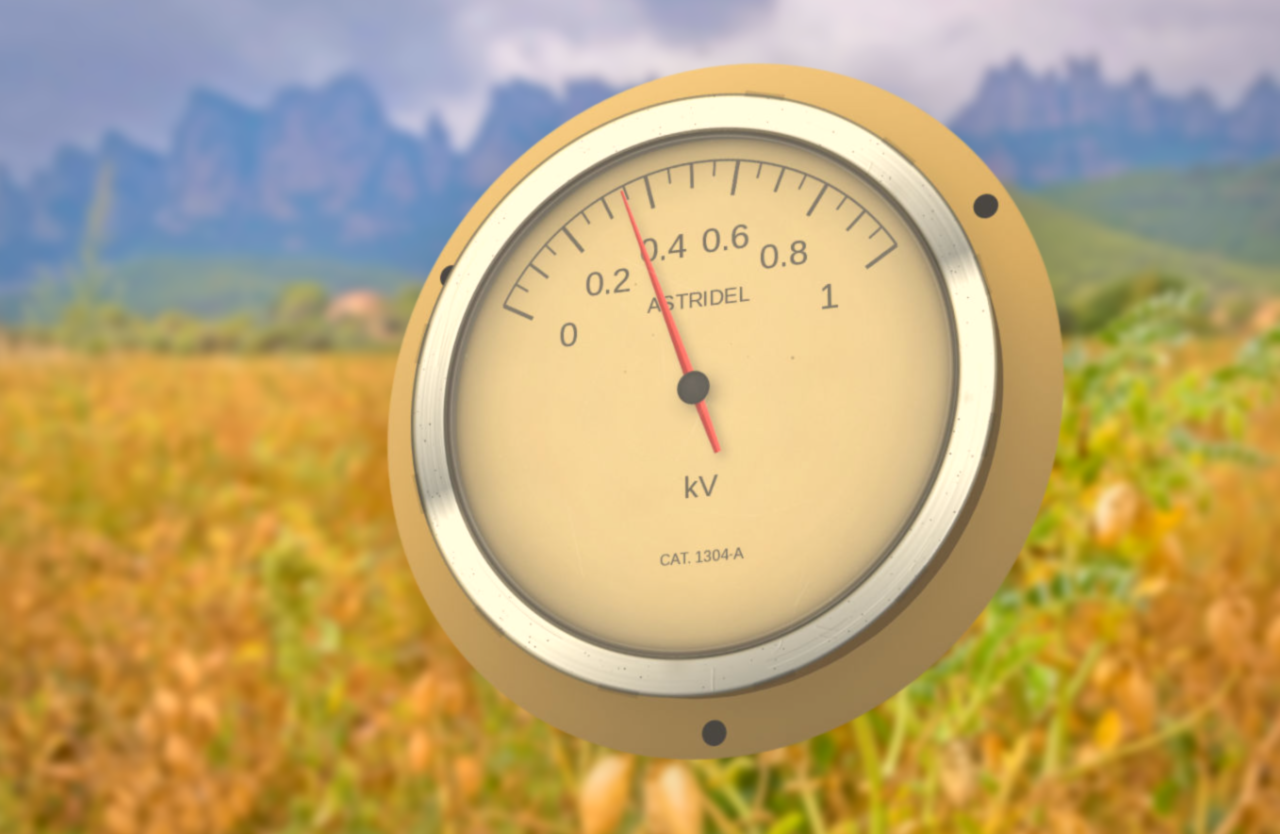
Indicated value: 0.35 kV
